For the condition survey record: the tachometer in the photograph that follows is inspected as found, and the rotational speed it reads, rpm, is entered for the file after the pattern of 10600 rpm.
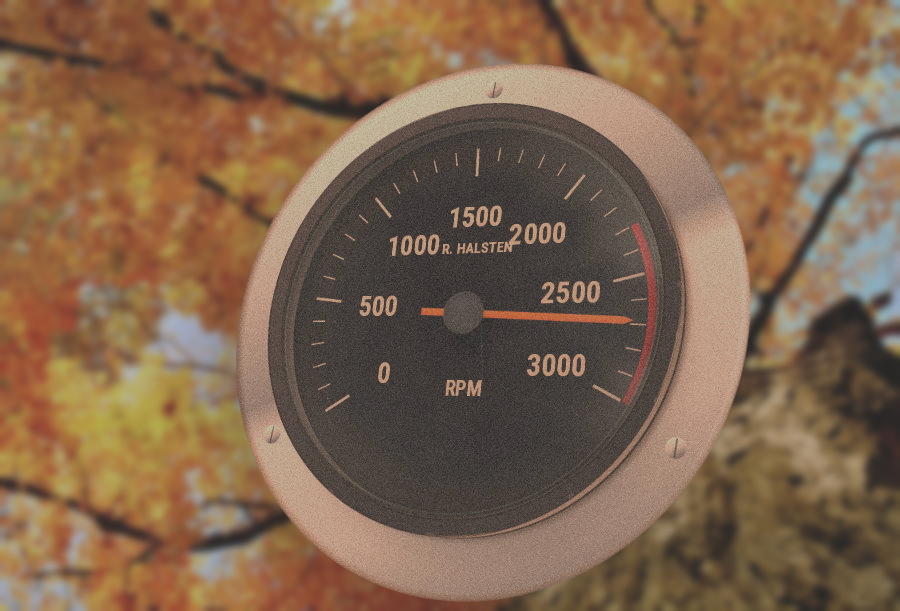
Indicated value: 2700 rpm
